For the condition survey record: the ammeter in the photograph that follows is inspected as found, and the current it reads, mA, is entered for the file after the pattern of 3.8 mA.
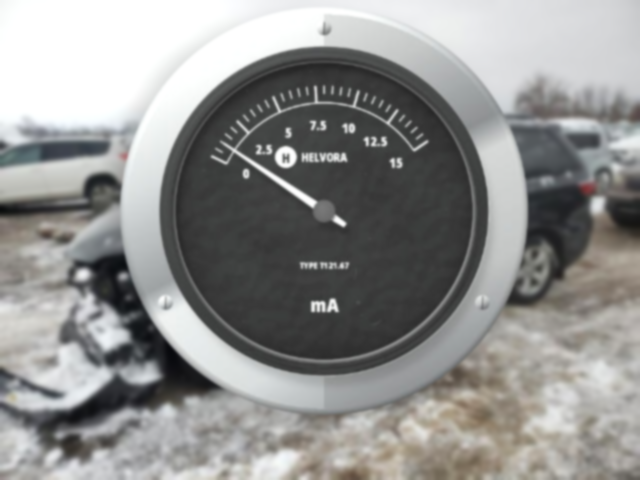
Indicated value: 1 mA
